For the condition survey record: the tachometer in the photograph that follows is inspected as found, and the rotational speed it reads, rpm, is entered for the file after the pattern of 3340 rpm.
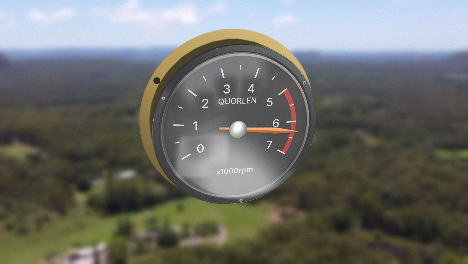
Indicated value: 6250 rpm
